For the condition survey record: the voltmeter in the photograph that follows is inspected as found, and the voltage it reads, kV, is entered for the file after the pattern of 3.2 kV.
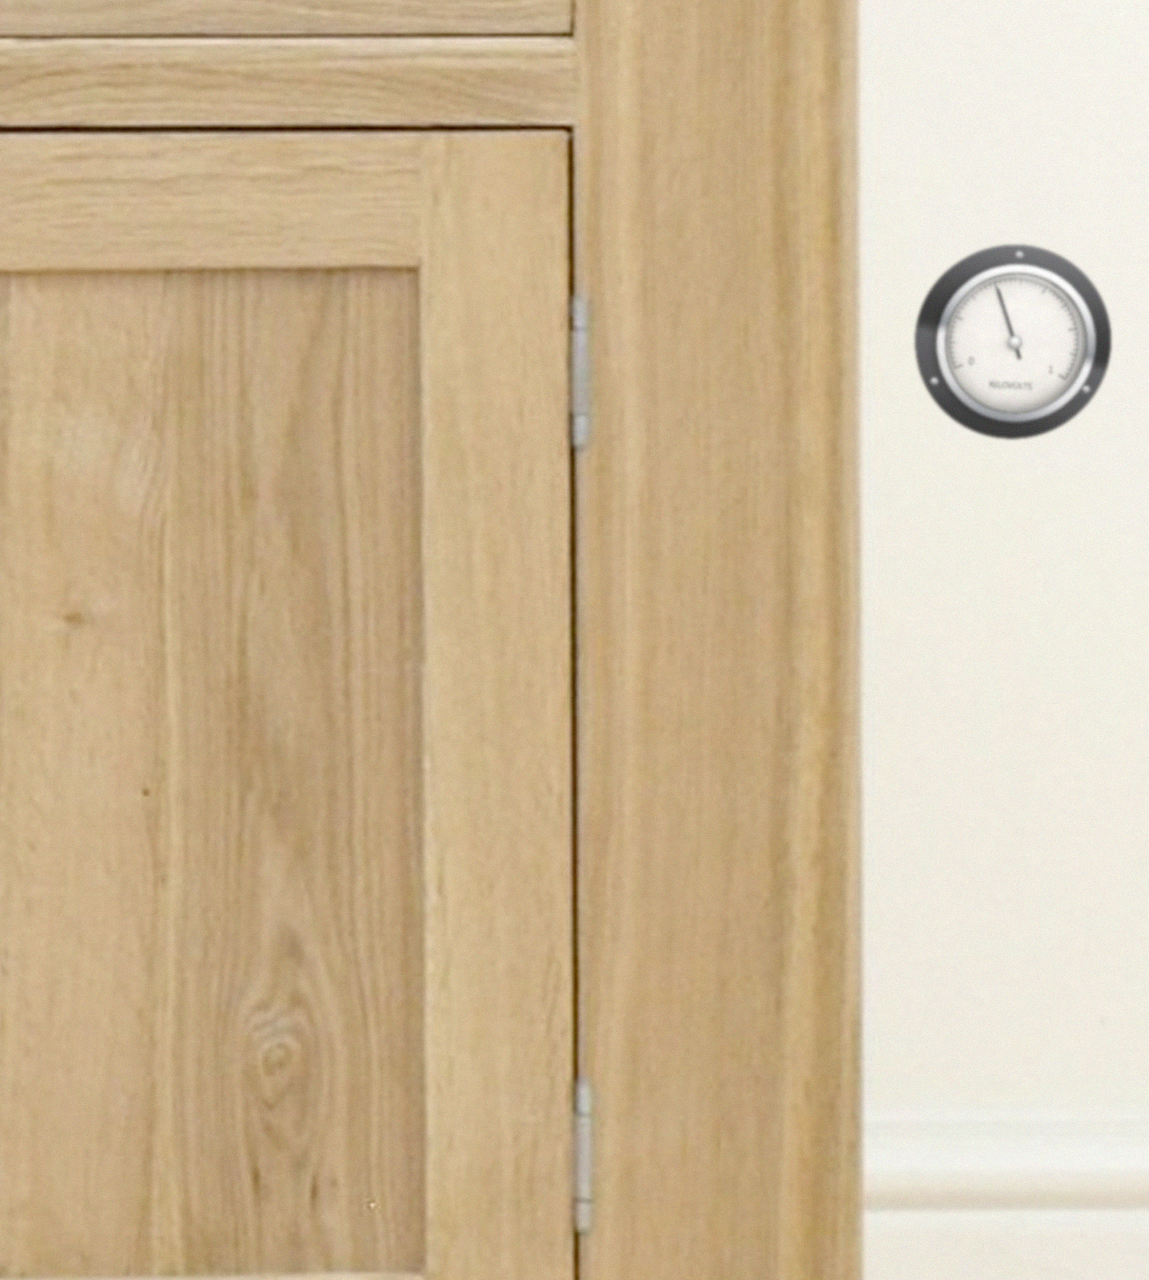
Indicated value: 0.4 kV
